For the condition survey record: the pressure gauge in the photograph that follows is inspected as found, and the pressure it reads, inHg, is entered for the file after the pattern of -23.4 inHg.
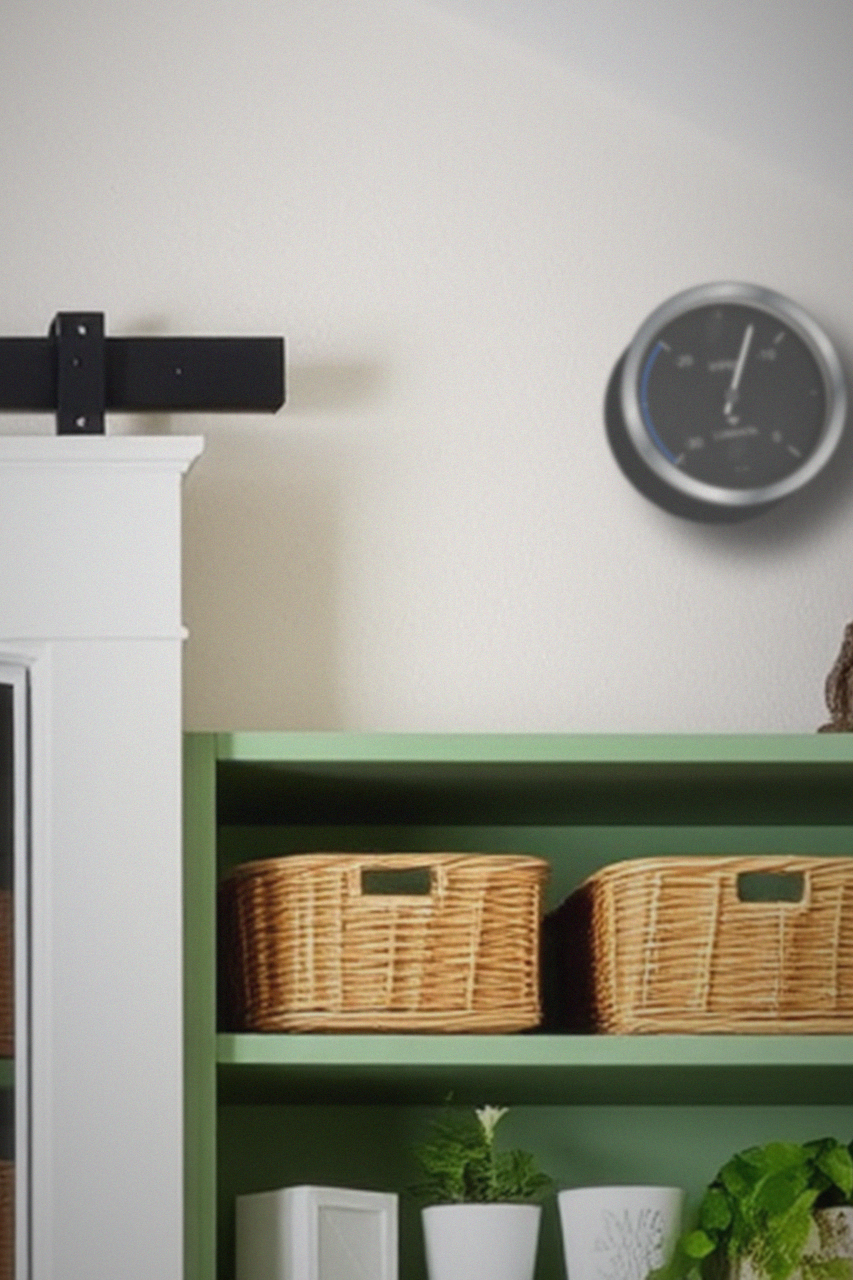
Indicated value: -12.5 inHg
